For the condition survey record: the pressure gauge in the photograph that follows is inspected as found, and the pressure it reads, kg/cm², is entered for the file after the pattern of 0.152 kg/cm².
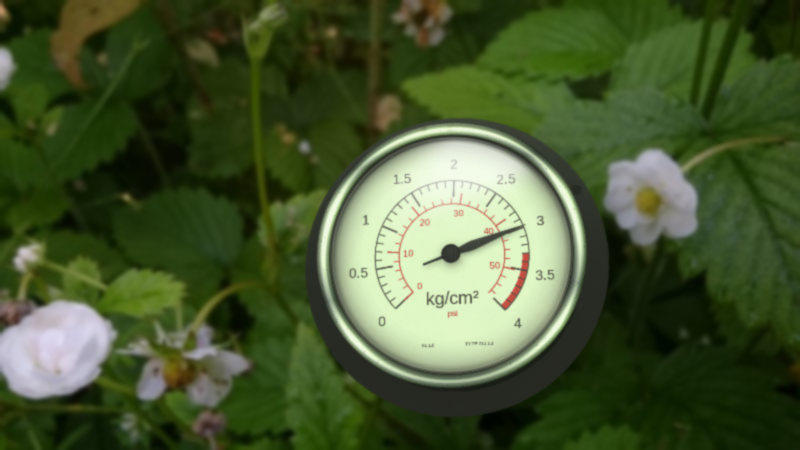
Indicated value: 3 kg/cm²
